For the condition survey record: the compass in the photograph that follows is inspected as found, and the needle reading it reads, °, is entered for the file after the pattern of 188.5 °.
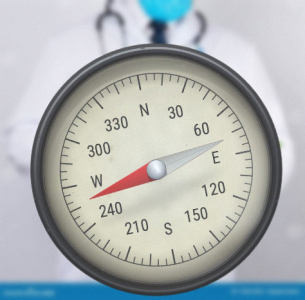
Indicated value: 257.5 °
